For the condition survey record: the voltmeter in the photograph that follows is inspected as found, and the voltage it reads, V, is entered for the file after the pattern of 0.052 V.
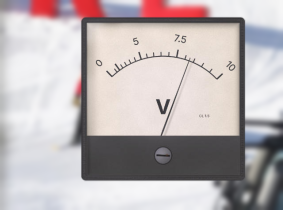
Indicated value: 8.25 V
